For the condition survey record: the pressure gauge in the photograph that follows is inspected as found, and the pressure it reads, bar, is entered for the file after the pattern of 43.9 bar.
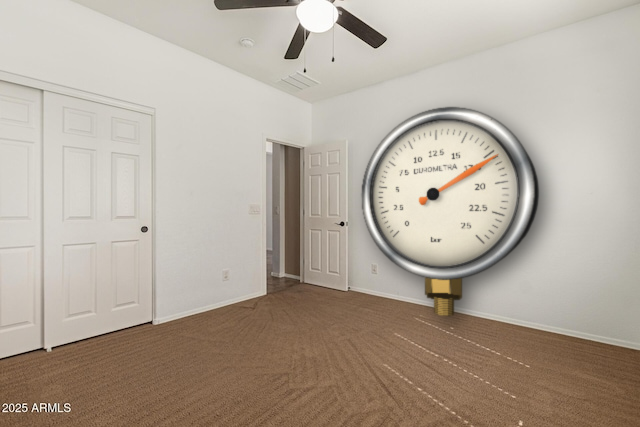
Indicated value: 18 bar
